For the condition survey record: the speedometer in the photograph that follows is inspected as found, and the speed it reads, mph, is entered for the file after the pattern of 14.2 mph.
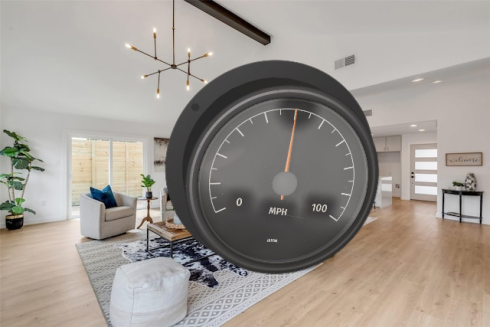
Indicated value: 50 mph
